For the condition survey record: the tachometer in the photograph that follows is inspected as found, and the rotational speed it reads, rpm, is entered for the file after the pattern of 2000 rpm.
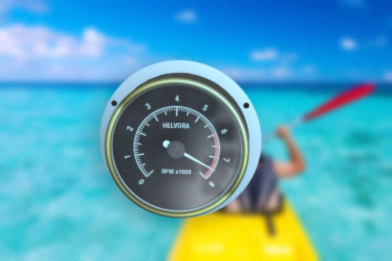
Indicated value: 7500 rpm
